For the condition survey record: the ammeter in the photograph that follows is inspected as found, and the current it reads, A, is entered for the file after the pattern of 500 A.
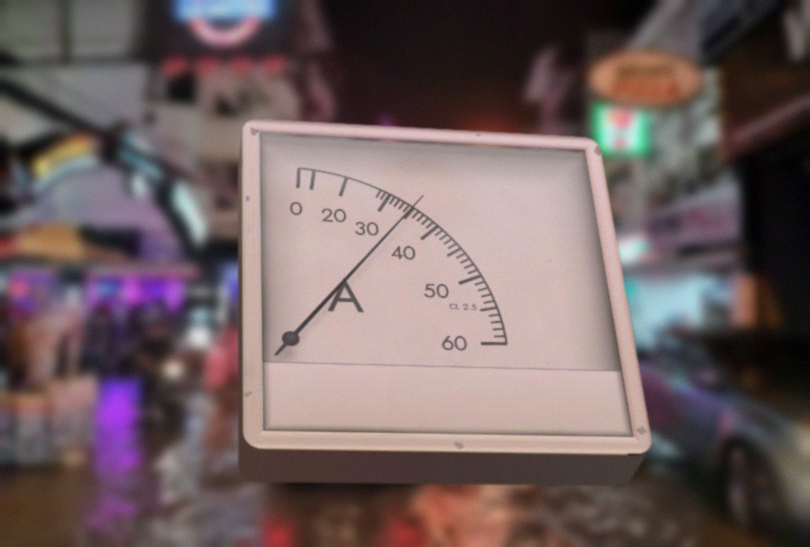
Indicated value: 35 A
